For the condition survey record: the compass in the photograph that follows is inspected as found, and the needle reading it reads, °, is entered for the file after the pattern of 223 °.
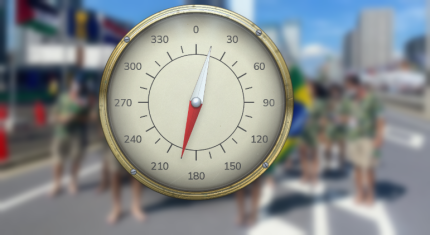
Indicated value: 195 °
